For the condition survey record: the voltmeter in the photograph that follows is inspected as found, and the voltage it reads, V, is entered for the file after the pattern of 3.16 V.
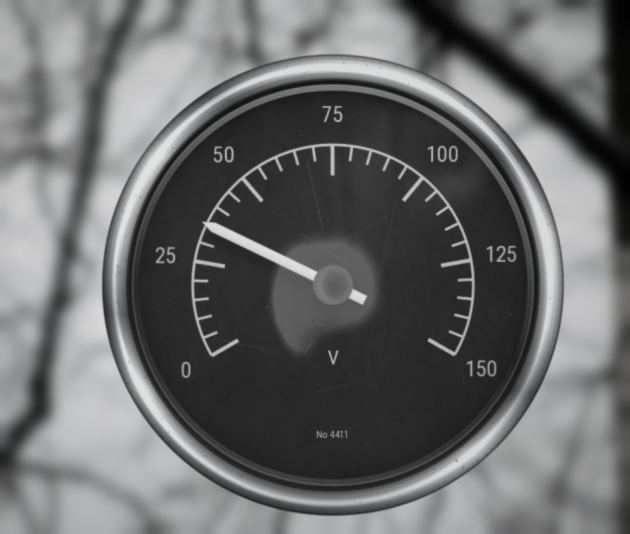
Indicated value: 35 V
